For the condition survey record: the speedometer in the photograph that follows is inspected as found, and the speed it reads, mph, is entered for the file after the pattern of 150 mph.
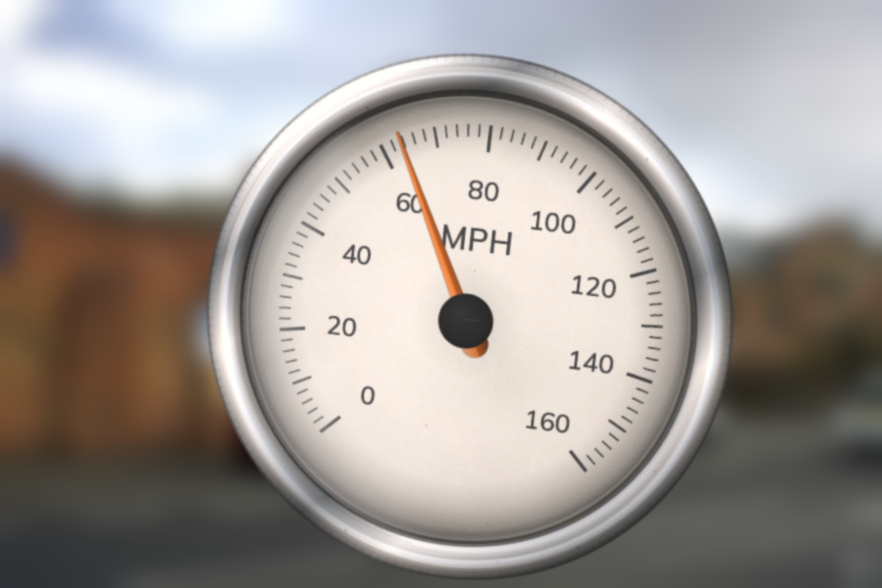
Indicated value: 64 mph
